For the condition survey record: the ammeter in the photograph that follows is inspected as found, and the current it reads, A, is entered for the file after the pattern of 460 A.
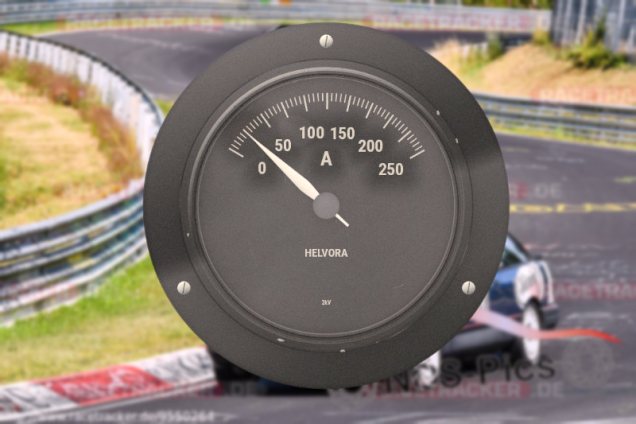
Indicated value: 25 A
